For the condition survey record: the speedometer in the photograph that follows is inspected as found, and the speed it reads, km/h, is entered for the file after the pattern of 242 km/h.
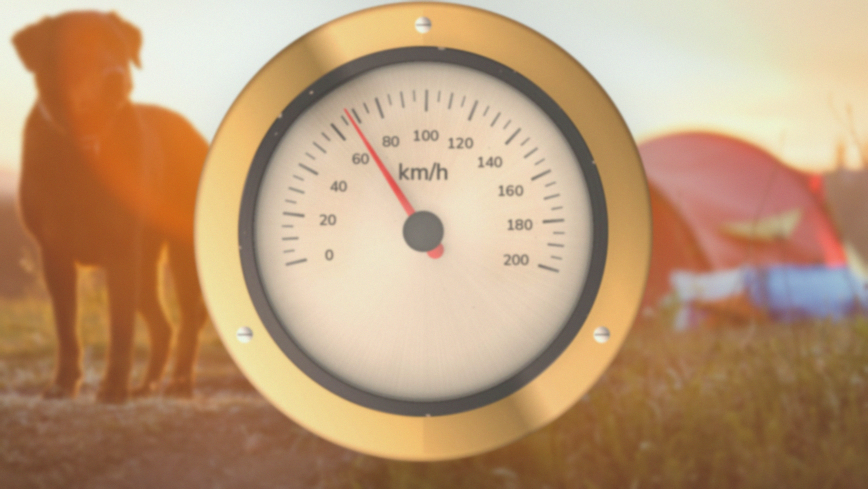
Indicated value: 67.5 km/h
